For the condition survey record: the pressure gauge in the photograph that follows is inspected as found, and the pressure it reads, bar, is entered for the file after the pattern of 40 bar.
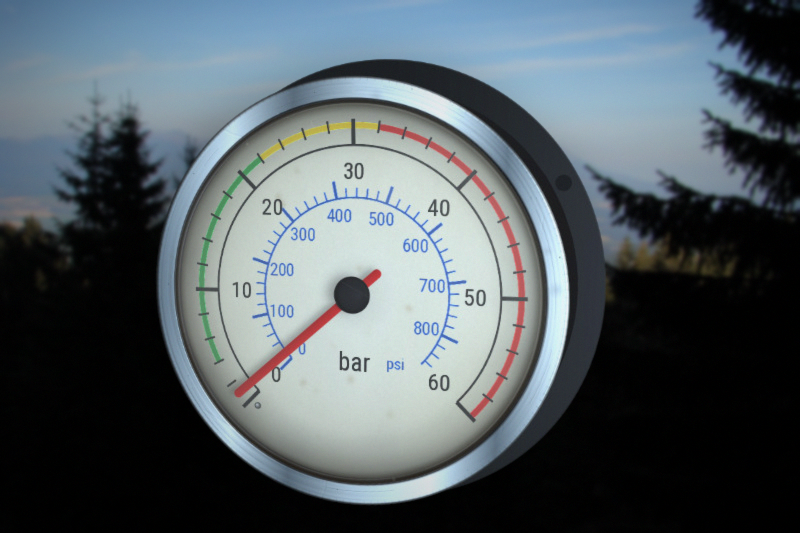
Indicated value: 1 bar
